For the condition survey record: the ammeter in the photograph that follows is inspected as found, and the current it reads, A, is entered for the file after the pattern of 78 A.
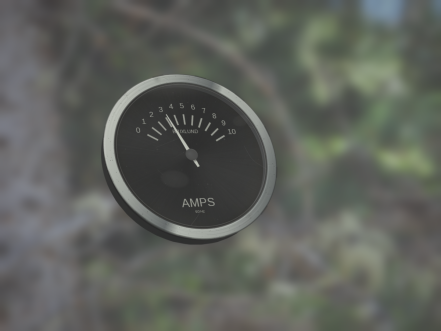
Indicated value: 3 A
